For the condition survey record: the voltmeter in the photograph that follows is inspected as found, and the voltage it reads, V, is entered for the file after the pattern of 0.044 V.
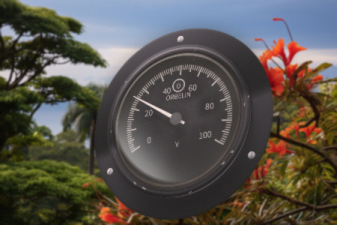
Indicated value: 25 V
